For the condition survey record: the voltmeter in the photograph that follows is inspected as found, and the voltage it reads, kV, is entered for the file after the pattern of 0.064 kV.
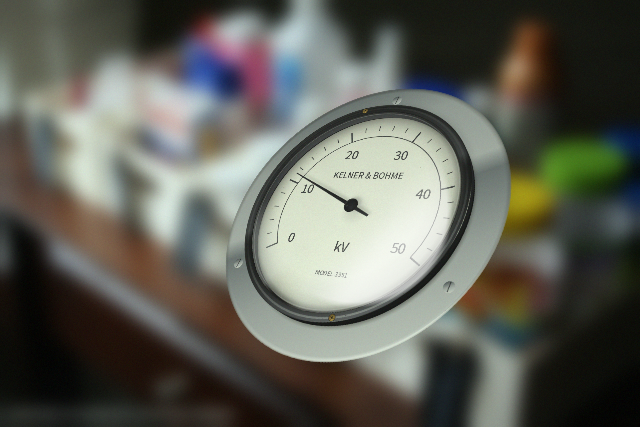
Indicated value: 11 kV
